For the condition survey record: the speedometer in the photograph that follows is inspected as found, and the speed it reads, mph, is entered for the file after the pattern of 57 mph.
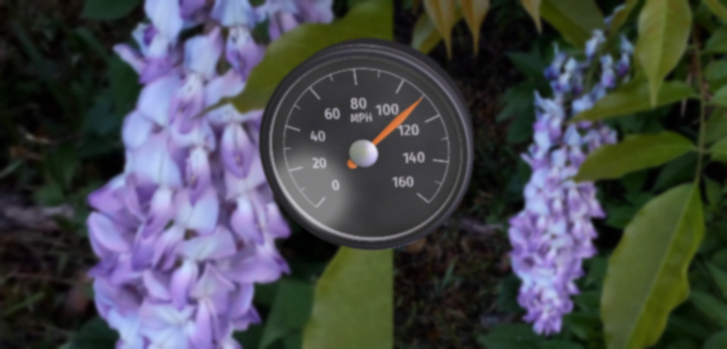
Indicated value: 110 mph
